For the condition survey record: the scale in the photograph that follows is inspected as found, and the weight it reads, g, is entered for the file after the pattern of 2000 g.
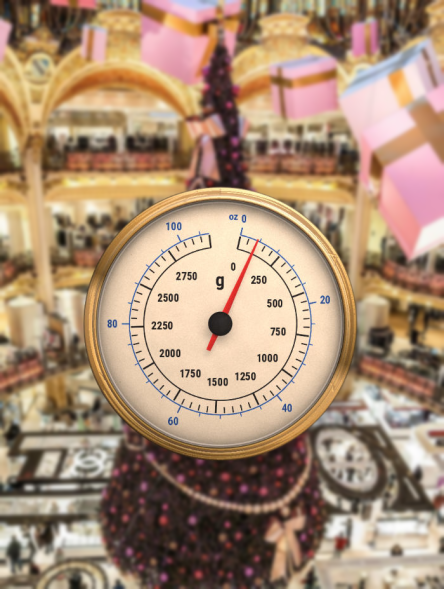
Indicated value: 100 g
